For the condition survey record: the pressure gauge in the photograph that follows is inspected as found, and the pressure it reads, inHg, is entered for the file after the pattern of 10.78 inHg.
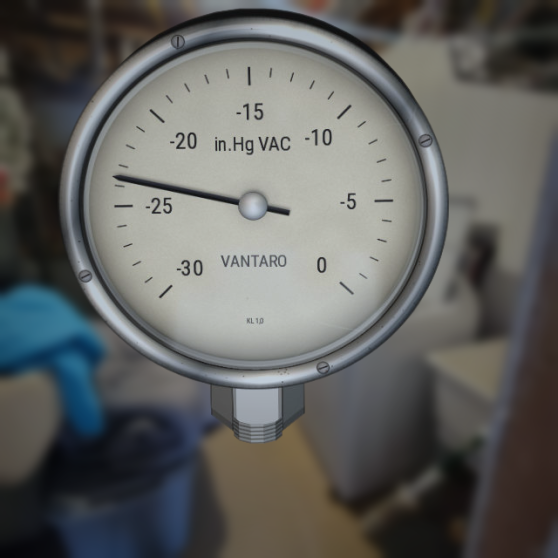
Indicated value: -23.5 inHg
